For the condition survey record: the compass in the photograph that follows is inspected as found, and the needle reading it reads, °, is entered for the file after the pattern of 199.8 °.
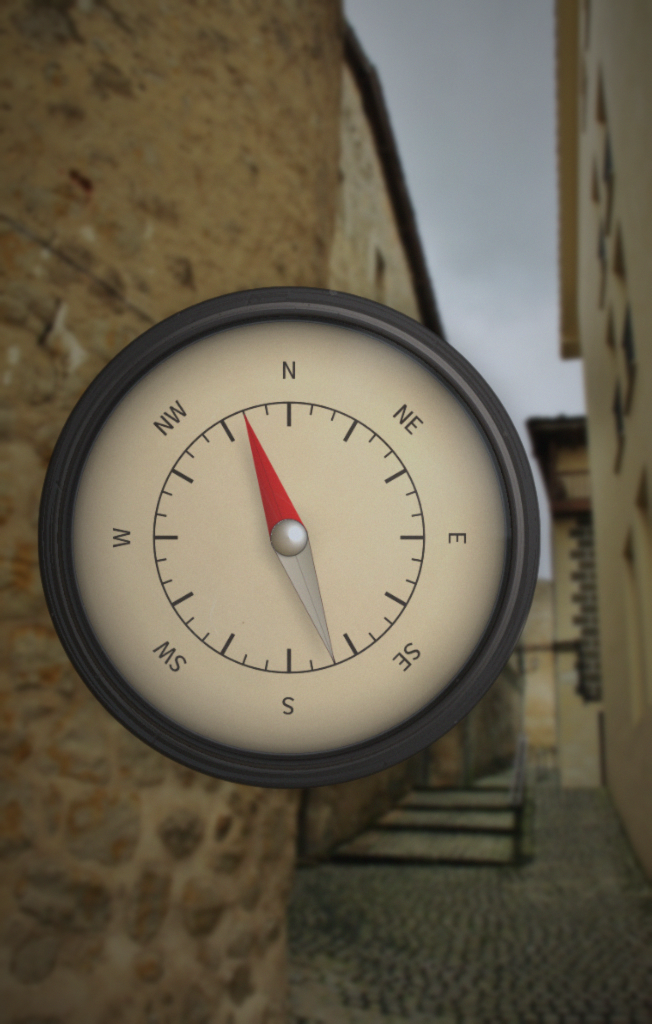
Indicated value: 340 °
